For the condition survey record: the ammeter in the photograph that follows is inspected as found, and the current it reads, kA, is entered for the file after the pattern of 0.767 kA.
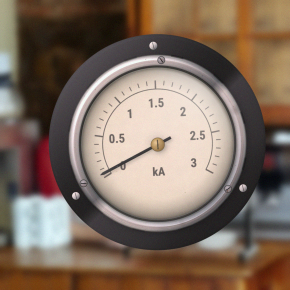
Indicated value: 0.05 kA
